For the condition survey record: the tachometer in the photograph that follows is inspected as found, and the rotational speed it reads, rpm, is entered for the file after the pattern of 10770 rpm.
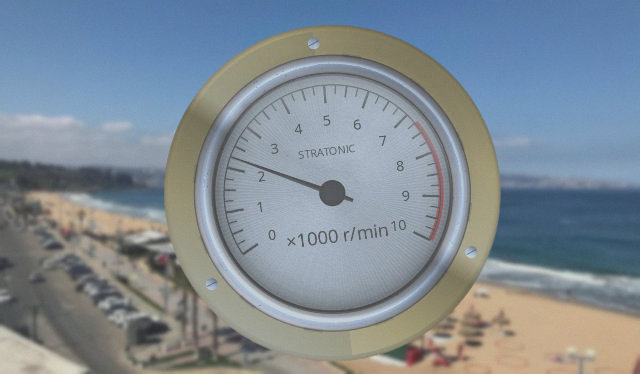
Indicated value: 2250 rpm
